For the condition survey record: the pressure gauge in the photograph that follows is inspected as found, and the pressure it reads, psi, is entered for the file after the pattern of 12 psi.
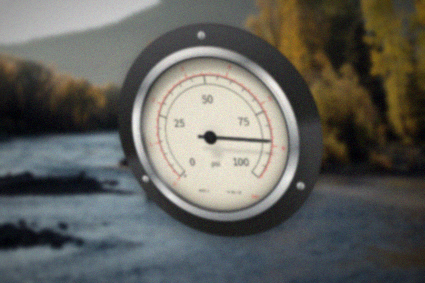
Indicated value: 85 psi
